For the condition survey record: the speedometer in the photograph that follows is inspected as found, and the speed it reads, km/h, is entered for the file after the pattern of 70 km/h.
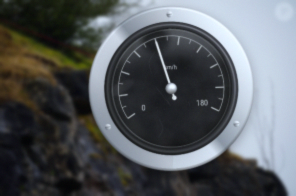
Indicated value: 80 km/h
